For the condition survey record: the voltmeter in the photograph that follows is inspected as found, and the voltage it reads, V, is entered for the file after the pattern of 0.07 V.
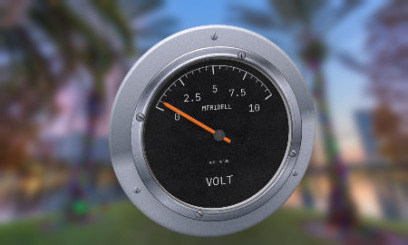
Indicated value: 0.5 V
